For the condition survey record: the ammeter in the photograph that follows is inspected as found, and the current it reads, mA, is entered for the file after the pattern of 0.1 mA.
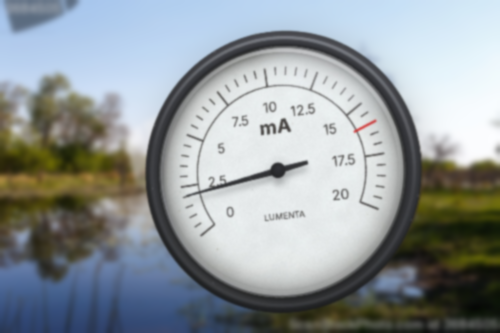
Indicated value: 2 mA
